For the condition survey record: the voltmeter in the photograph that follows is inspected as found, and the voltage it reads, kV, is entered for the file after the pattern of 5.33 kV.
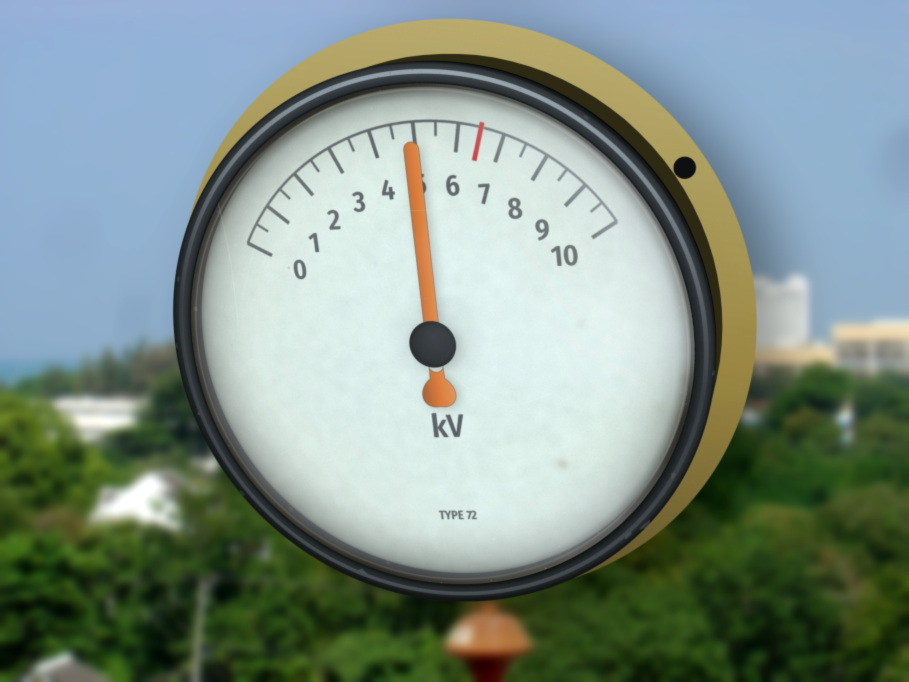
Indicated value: 5 kV
